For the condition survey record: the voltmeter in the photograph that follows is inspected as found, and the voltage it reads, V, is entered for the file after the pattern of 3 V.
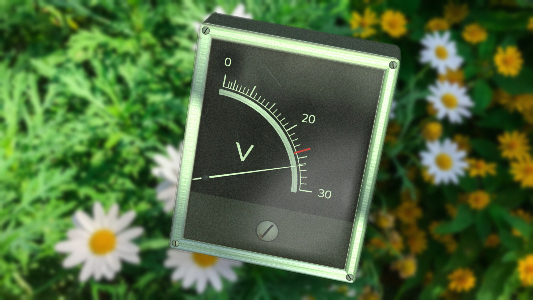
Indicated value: 26 V
